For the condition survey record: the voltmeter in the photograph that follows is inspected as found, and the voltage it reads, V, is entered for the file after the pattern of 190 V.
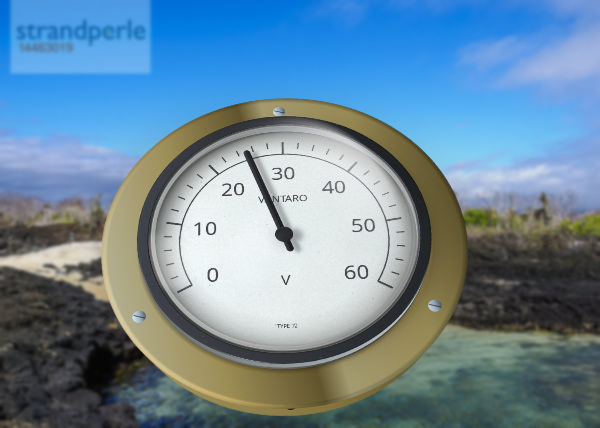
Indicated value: 25 V
